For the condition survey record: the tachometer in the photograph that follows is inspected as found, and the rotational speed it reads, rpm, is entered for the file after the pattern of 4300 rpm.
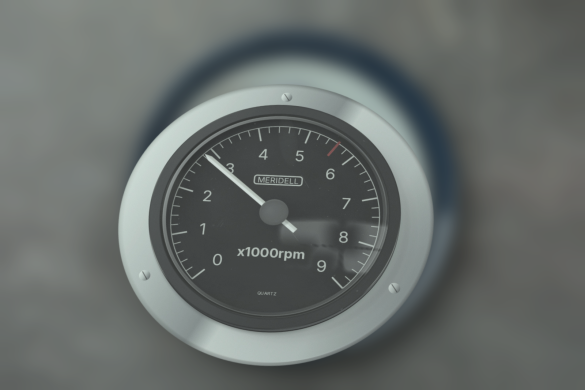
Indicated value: 2800 rpm
